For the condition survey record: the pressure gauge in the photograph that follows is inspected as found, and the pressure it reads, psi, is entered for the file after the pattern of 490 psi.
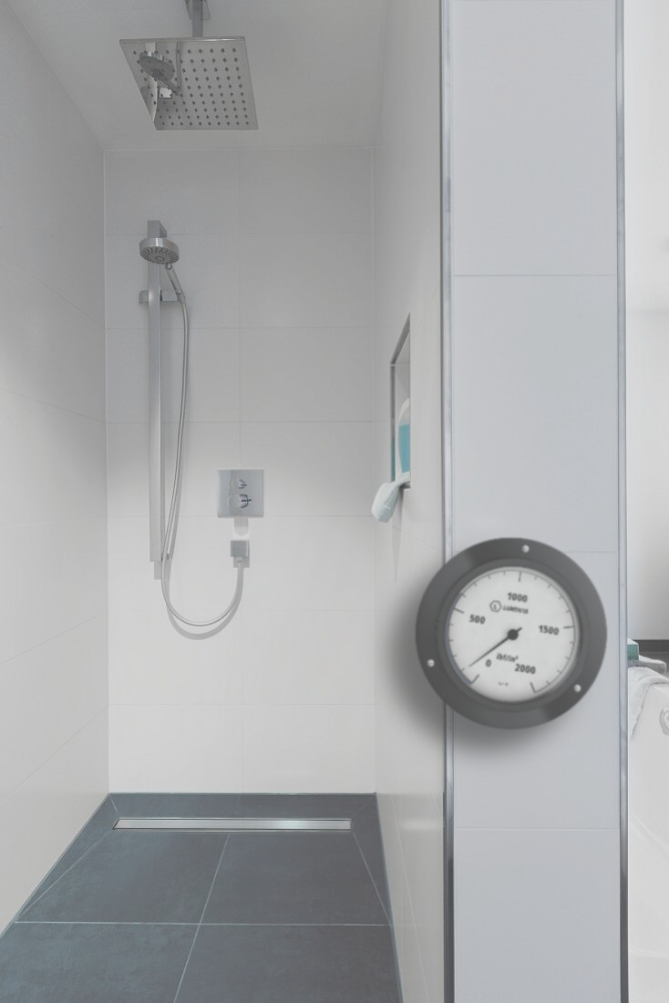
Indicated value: 100 psi
